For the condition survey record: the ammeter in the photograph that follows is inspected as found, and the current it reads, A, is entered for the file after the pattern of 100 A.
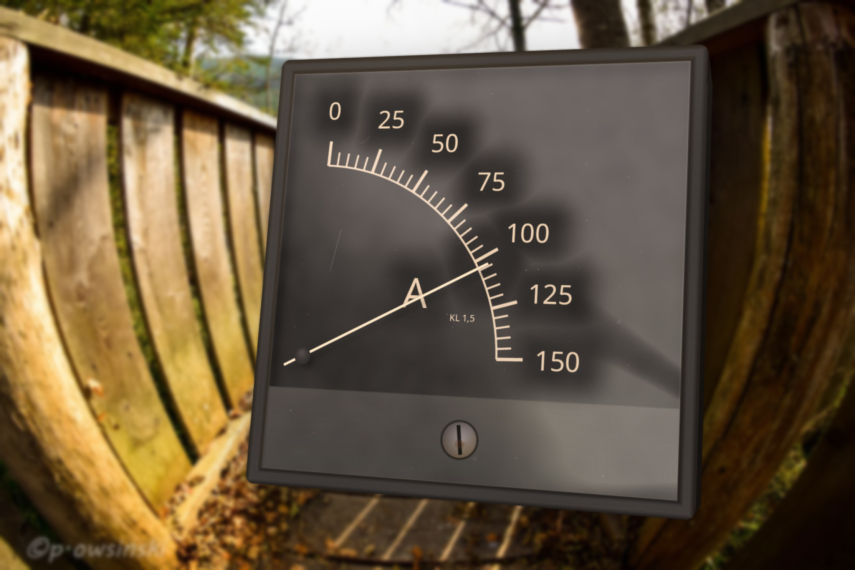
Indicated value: 105 A
